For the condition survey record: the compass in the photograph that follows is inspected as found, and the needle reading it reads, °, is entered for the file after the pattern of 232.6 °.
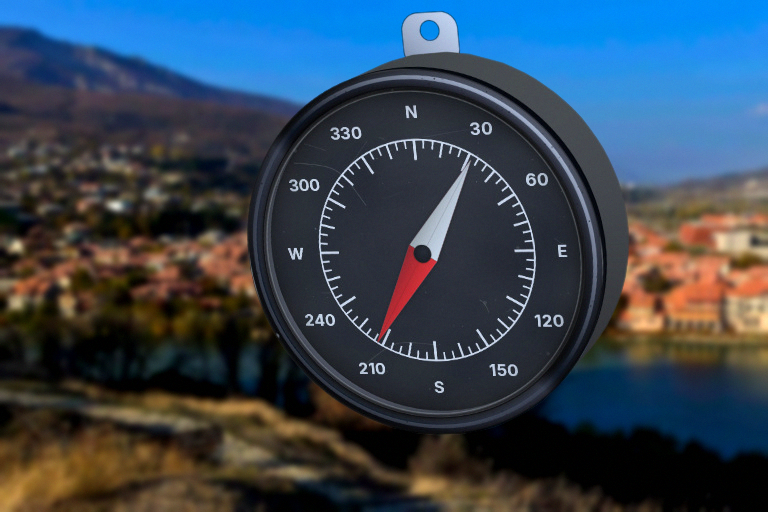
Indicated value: 212.5 °
